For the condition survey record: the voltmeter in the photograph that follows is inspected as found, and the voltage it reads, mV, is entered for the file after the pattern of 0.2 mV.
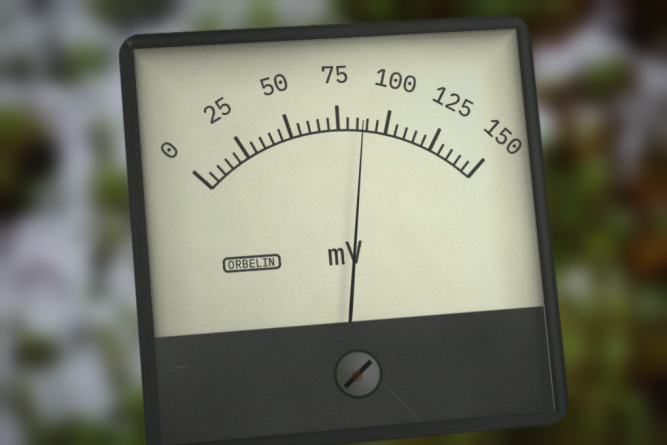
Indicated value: 87.5 mV
